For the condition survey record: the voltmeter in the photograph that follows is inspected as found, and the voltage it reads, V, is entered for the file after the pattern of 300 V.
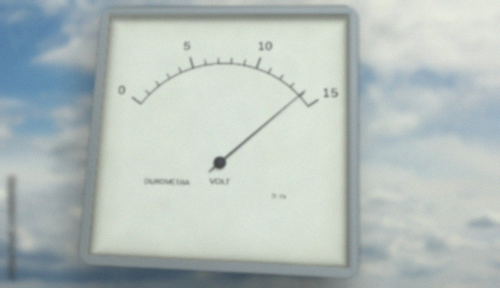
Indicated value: 14 V
